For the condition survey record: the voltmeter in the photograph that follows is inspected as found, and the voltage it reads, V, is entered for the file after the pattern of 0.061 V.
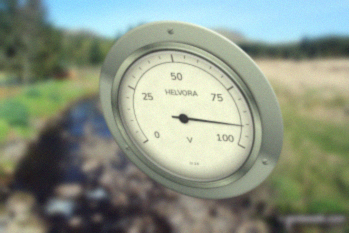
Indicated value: 90 V
